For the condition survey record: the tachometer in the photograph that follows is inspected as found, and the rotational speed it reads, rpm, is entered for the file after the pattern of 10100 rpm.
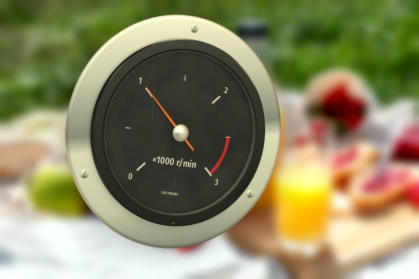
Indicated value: 1000 rpm
